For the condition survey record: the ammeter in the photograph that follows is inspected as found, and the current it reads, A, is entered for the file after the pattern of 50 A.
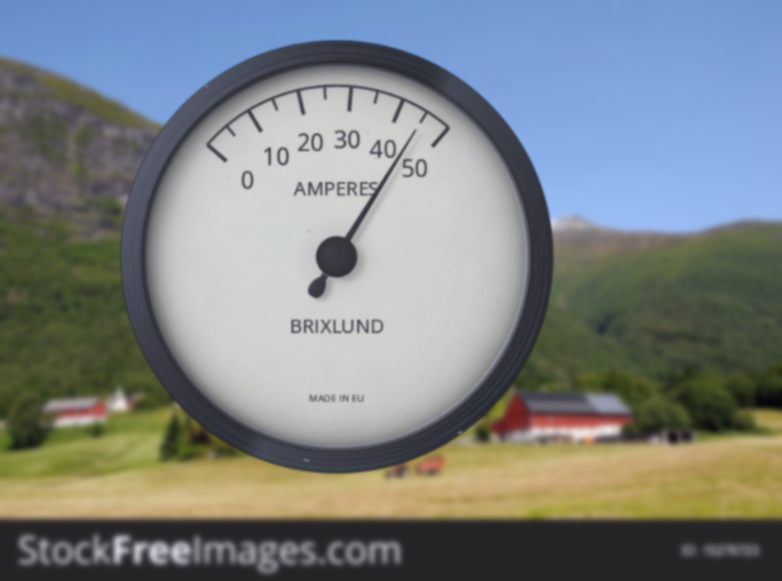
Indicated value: 45 A
